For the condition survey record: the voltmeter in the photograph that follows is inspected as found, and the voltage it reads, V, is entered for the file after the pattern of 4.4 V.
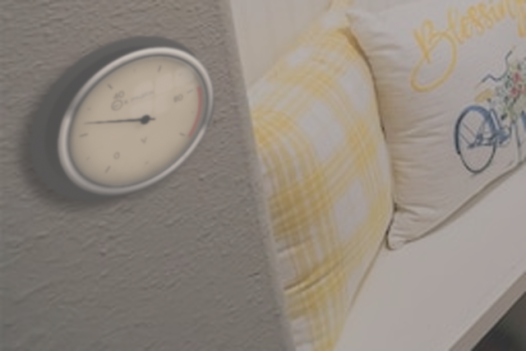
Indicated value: 25 V
